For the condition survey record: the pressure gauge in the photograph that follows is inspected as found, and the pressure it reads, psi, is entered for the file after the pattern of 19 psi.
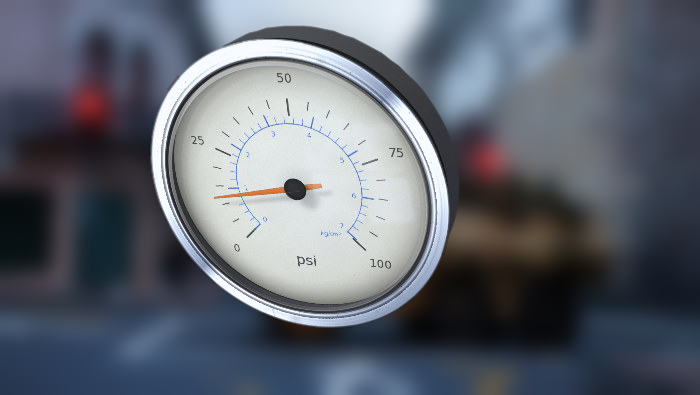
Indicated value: 12.5 psi
